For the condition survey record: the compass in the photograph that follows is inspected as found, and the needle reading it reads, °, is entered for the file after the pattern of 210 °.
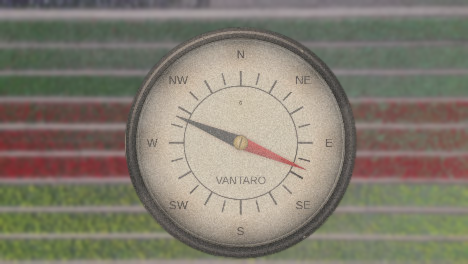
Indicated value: 112.5 °
